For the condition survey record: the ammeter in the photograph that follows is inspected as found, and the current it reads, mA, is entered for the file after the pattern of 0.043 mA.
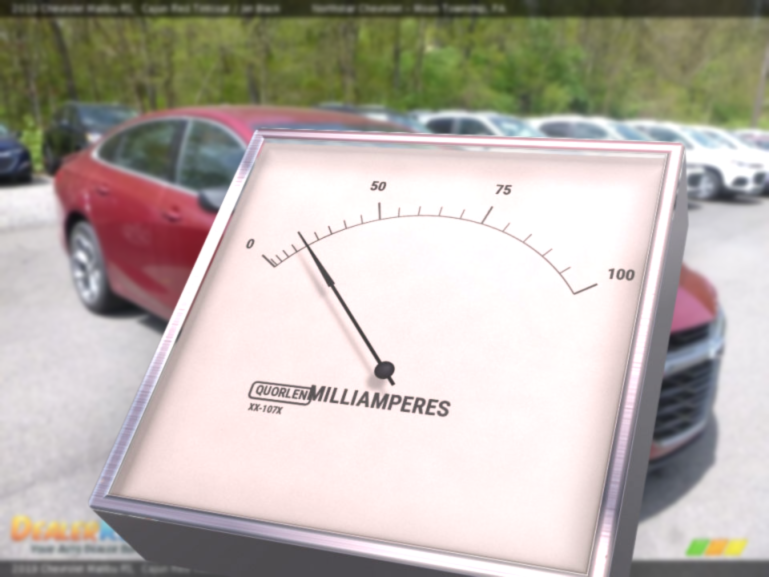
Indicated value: 25 mA
